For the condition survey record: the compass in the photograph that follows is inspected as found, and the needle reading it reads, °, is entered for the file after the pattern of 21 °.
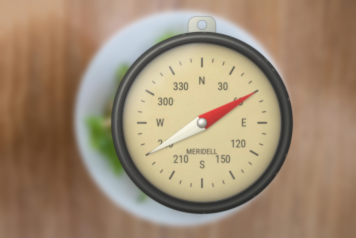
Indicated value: 60 °
